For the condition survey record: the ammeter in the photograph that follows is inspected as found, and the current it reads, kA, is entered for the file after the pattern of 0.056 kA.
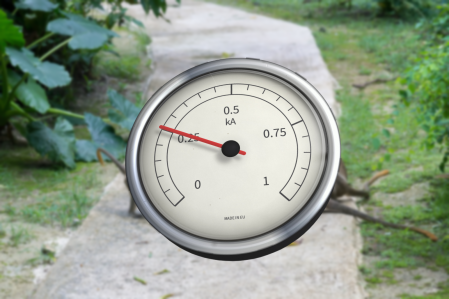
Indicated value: 0.25 kA
